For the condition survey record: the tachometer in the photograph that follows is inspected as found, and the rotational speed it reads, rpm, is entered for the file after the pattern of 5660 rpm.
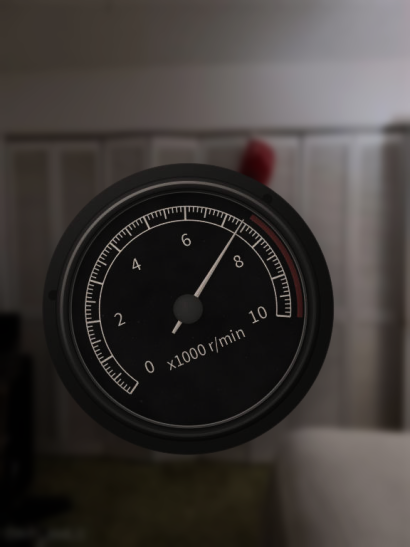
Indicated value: 7400 rpm
